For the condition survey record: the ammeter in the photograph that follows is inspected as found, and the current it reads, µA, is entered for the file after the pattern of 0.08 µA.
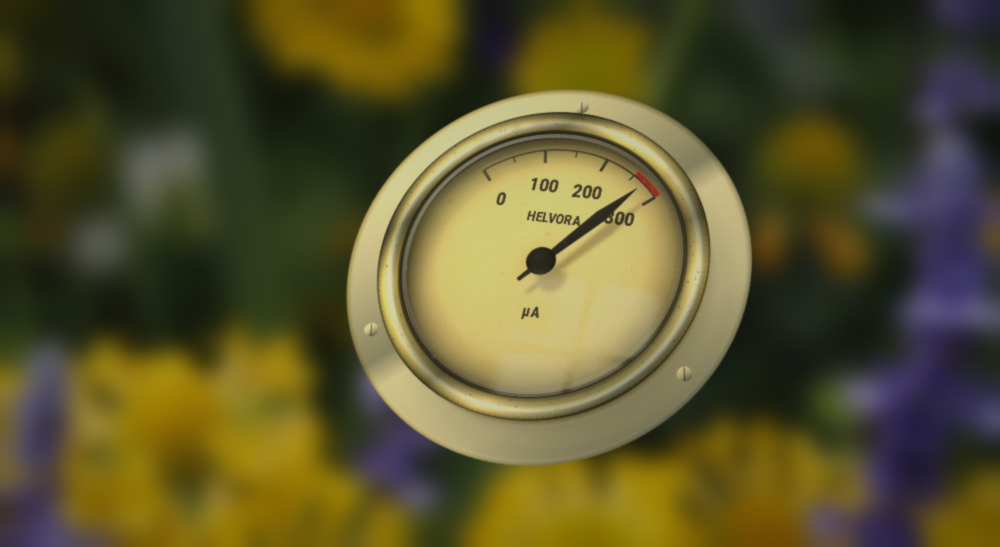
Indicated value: 275 µA
